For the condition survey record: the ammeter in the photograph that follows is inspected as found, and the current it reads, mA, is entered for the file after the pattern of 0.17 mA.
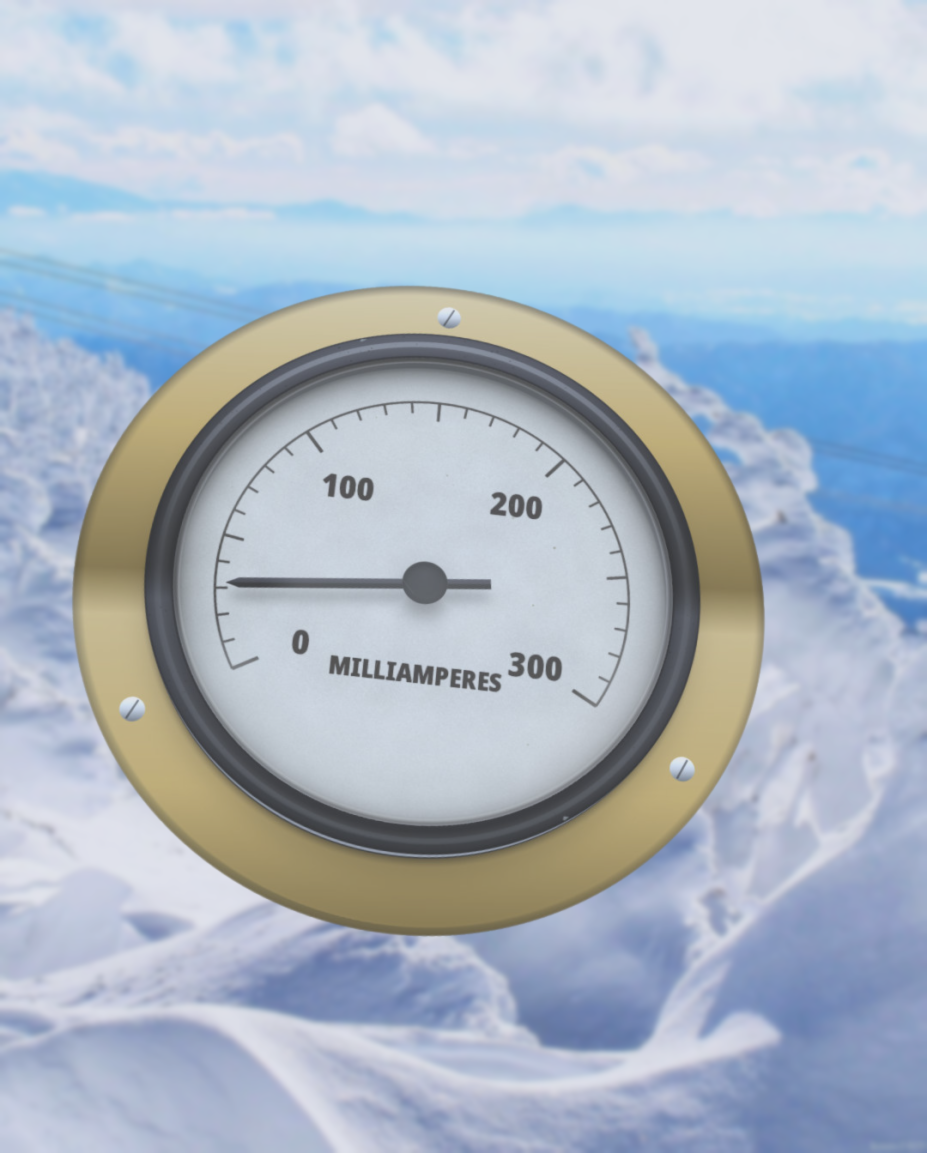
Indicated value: 30 mA
